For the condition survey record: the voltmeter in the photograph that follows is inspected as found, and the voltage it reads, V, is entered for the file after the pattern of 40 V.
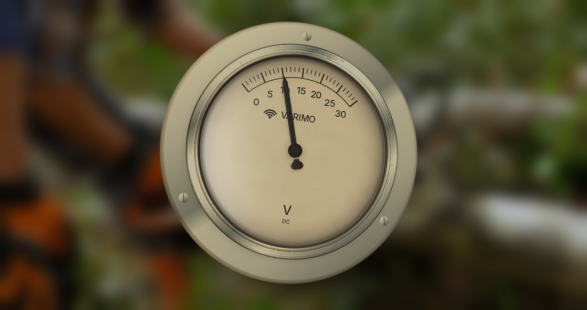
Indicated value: 10 V
